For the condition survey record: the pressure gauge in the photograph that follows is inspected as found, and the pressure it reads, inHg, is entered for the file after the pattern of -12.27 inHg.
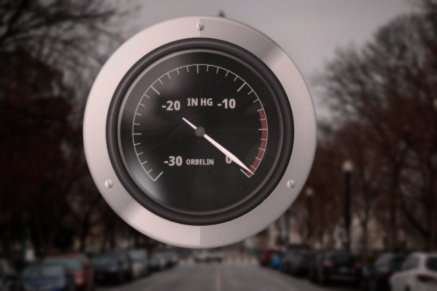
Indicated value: -0.5 inHg
